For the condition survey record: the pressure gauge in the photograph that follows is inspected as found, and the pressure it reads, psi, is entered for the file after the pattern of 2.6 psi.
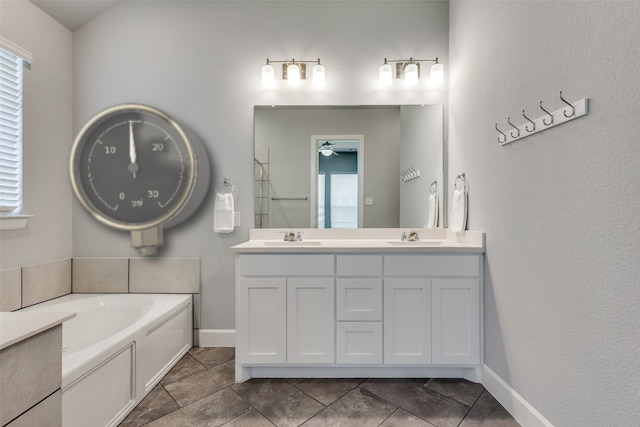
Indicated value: 15 psi
